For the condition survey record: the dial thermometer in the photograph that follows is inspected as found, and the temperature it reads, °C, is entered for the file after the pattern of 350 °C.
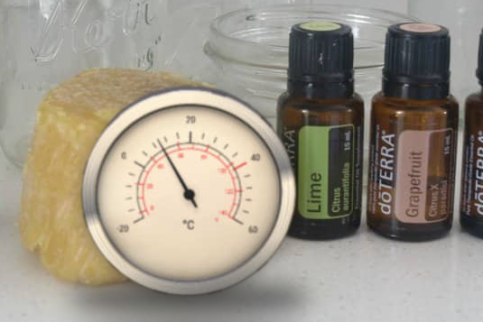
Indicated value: 10 °C
